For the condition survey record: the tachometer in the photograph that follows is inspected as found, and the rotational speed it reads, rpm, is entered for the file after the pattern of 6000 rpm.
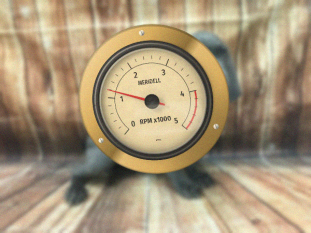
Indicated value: 1200 rpm
